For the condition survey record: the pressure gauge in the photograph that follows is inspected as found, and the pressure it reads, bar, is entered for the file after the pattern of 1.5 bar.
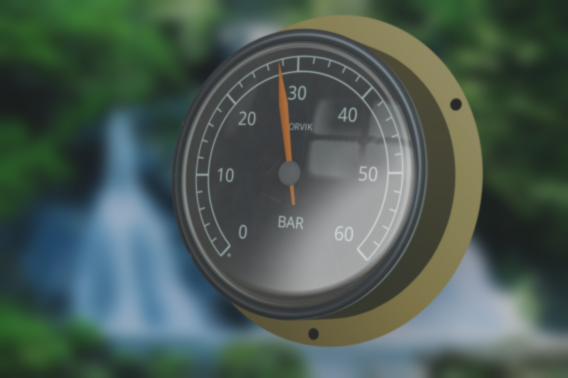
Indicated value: 28 bar
